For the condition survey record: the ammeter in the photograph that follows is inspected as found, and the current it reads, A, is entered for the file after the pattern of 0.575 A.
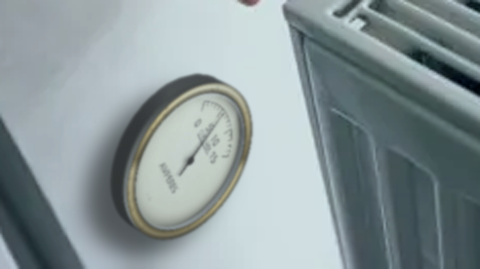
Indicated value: 5 A
